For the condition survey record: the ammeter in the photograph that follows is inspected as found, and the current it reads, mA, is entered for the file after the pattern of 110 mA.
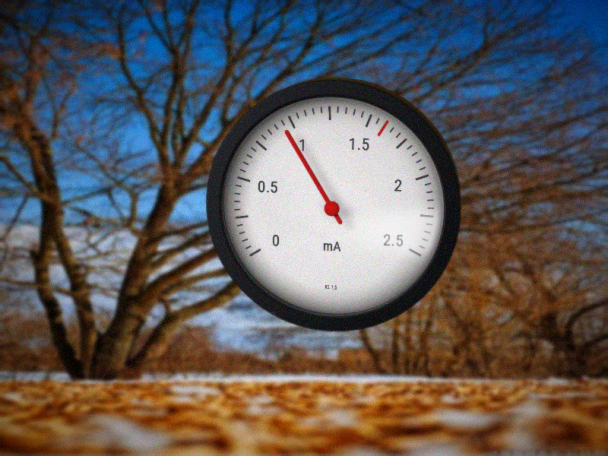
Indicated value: 0.95 mA
